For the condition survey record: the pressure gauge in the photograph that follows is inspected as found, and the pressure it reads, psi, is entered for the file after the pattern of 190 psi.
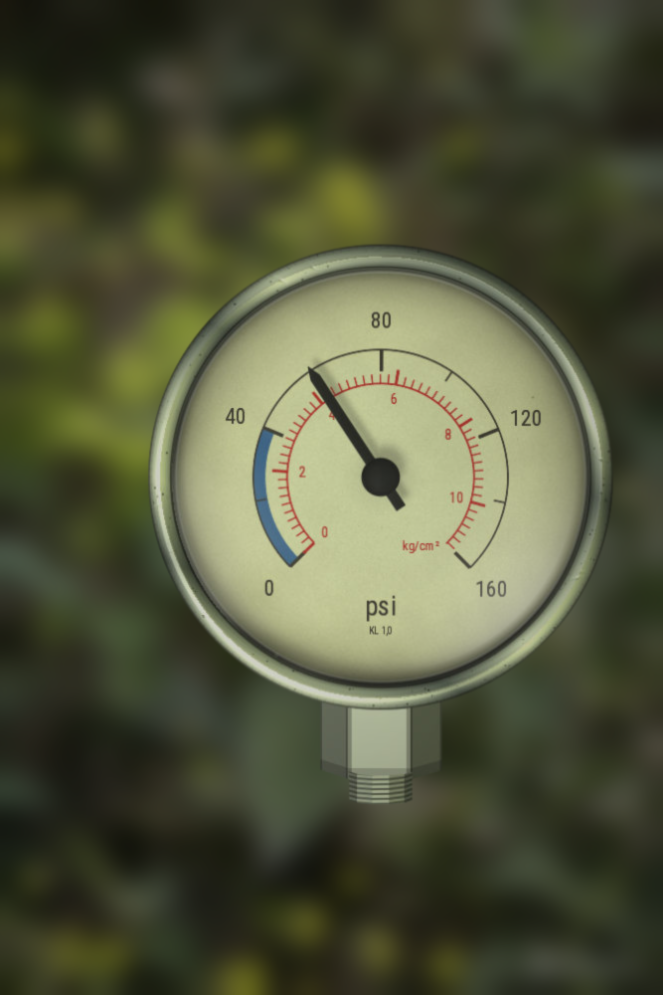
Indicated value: 60 psi
